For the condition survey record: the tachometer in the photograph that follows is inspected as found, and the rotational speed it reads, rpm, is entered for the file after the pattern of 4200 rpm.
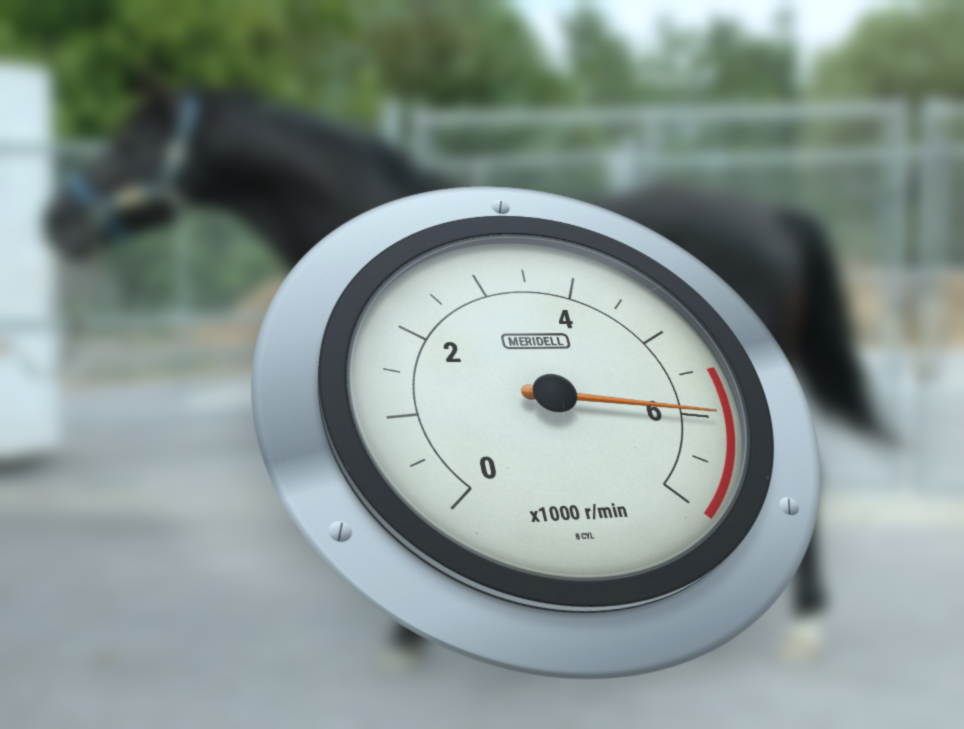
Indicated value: 6000 rpm
